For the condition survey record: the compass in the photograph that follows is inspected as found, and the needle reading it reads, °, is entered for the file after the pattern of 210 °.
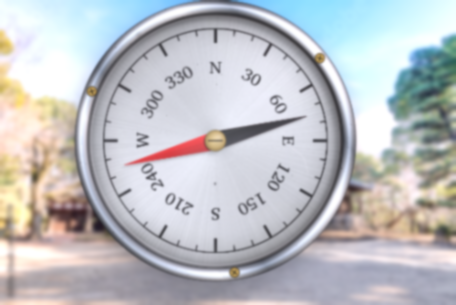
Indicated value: 255 °
